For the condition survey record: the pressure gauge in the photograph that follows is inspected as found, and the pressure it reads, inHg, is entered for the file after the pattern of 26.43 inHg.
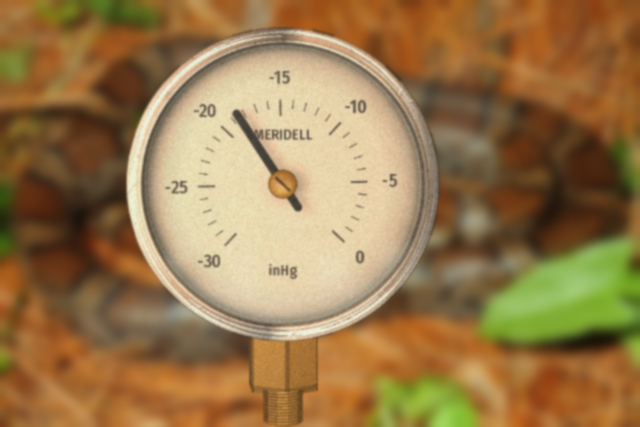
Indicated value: -18.5 inHg
